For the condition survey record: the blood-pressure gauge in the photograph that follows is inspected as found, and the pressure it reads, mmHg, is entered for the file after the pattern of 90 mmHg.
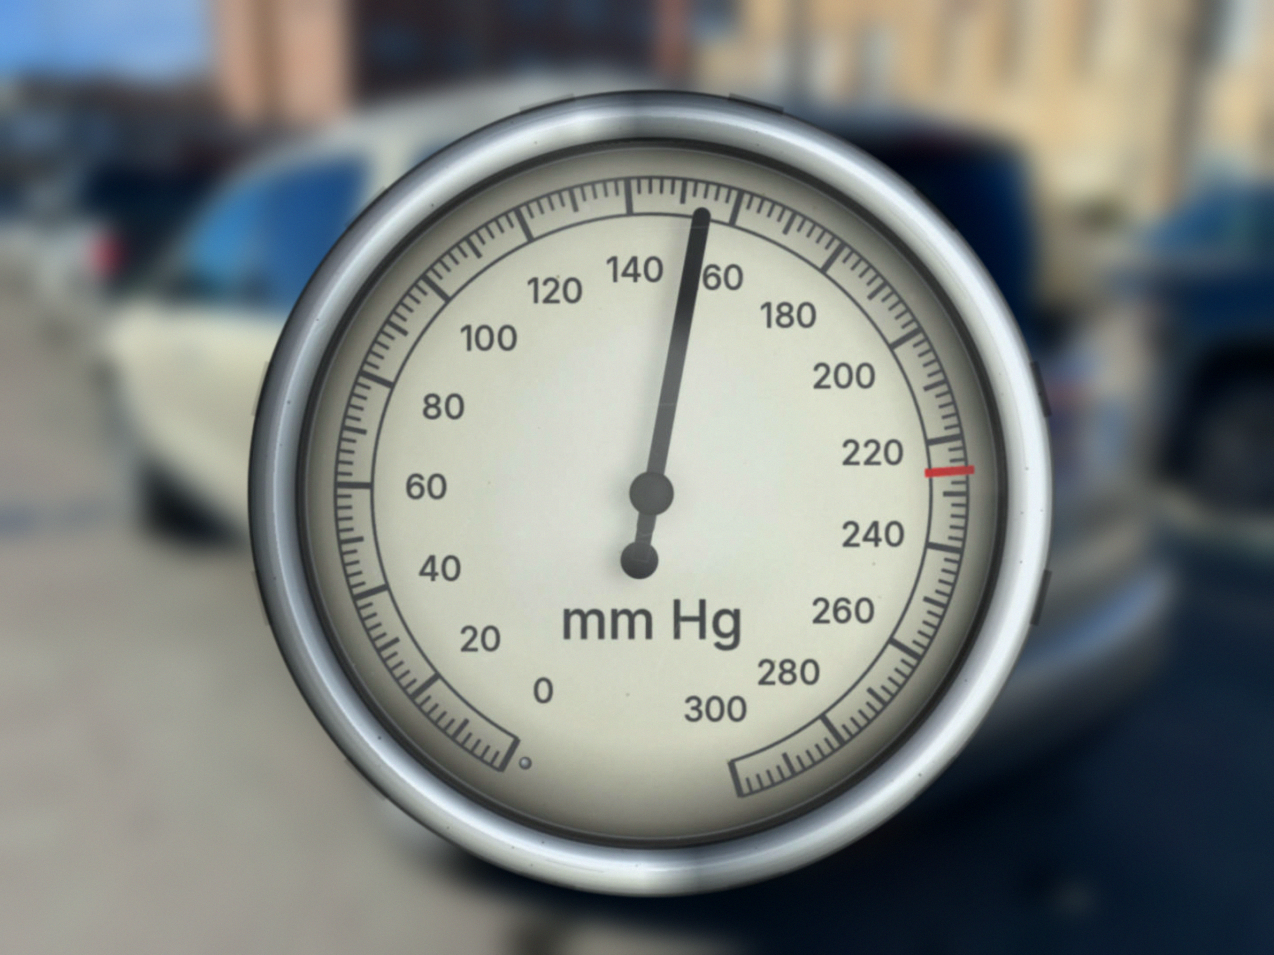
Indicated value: 154 mmHg
